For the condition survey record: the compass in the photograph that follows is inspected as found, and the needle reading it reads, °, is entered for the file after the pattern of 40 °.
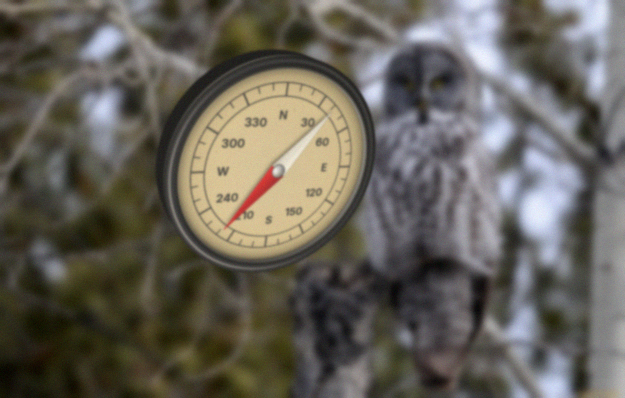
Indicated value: 220 °
